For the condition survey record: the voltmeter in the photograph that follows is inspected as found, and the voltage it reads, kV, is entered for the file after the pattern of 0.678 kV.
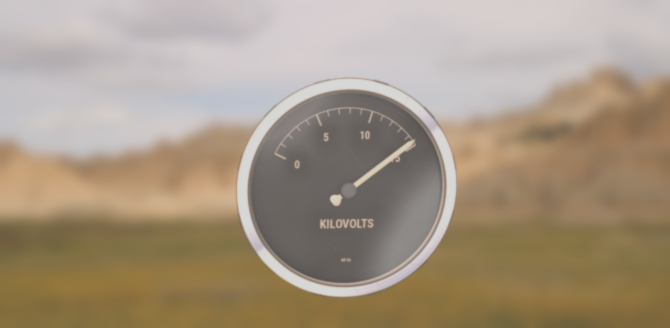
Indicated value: 14.5 kV
